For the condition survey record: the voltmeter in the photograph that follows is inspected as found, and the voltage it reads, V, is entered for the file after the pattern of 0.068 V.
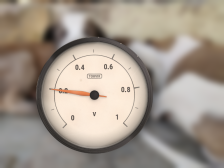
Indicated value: 0.2 V
